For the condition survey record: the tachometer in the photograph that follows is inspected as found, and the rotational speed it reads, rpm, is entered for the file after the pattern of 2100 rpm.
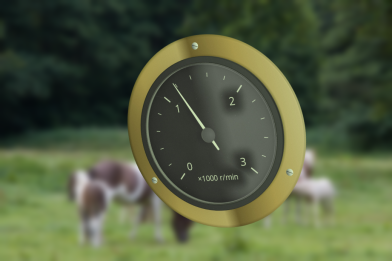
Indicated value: 1200 rpm
